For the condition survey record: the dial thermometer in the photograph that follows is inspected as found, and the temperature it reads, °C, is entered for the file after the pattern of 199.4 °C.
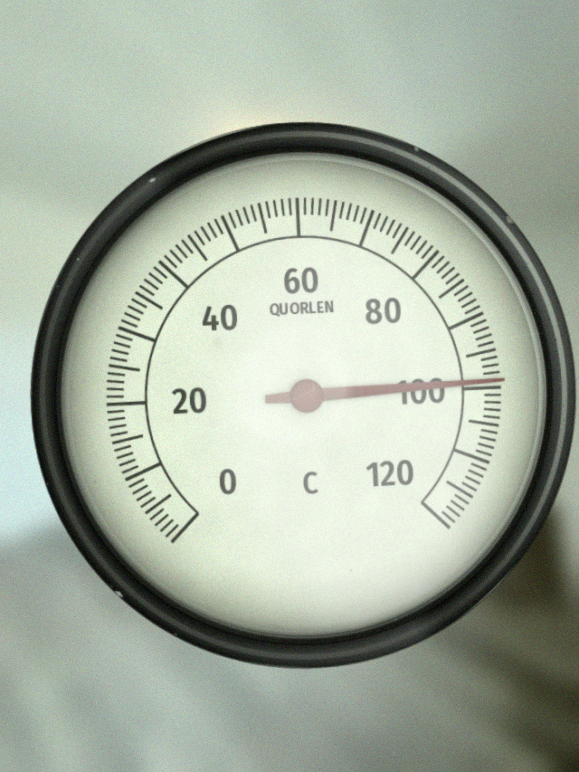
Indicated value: 99 °C
